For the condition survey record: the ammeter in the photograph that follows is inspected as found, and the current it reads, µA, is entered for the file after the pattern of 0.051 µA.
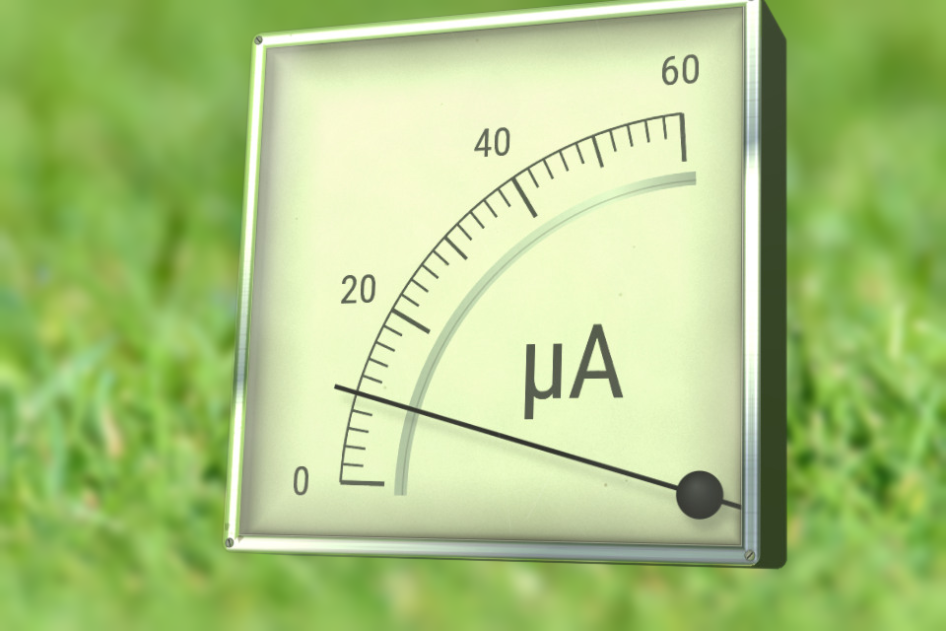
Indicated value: 10 µA
